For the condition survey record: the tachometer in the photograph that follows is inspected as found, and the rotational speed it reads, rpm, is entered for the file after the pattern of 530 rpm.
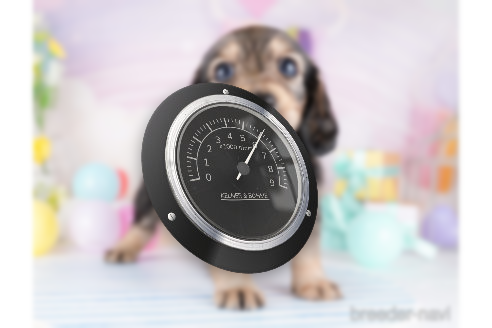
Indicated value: 6000 rpm
